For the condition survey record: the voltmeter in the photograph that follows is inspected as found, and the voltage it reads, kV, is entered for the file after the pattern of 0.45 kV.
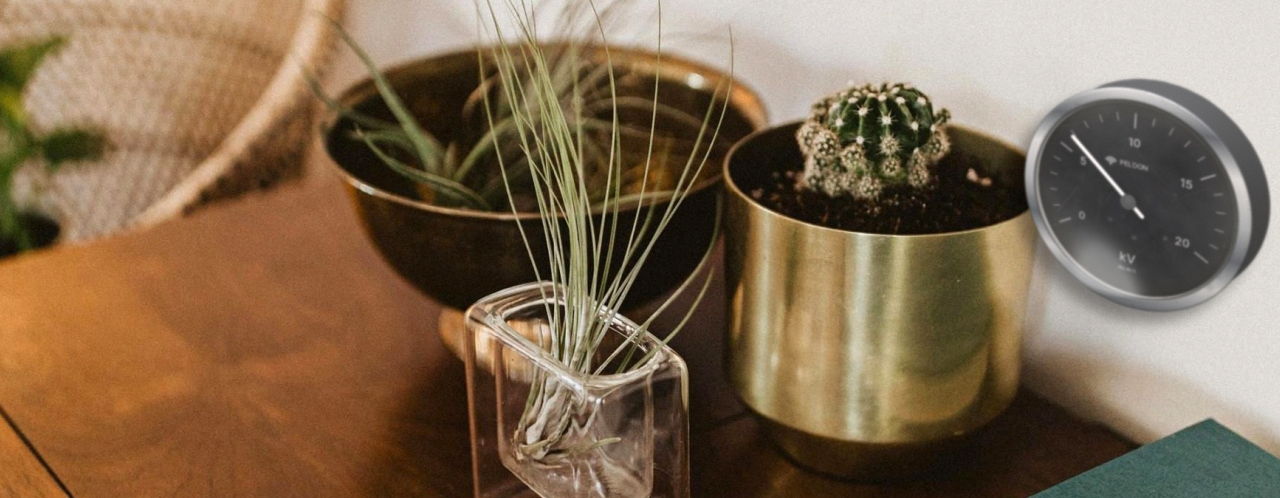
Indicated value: 6 kV
